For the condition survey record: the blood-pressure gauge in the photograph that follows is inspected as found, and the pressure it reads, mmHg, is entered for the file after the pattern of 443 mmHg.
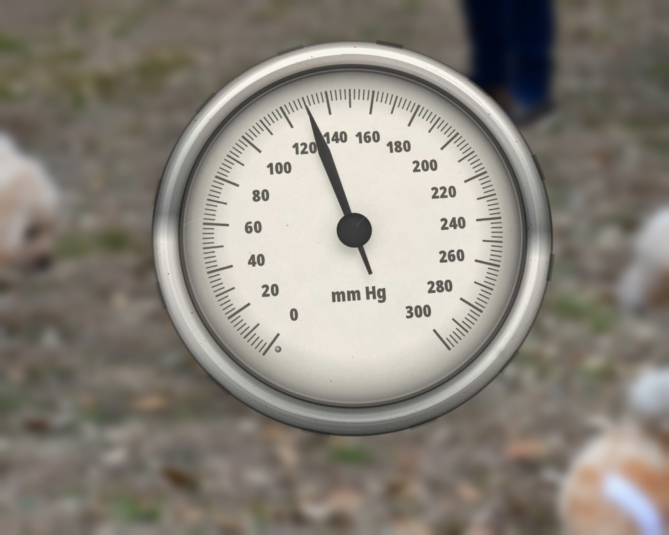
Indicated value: 130 mmHg
